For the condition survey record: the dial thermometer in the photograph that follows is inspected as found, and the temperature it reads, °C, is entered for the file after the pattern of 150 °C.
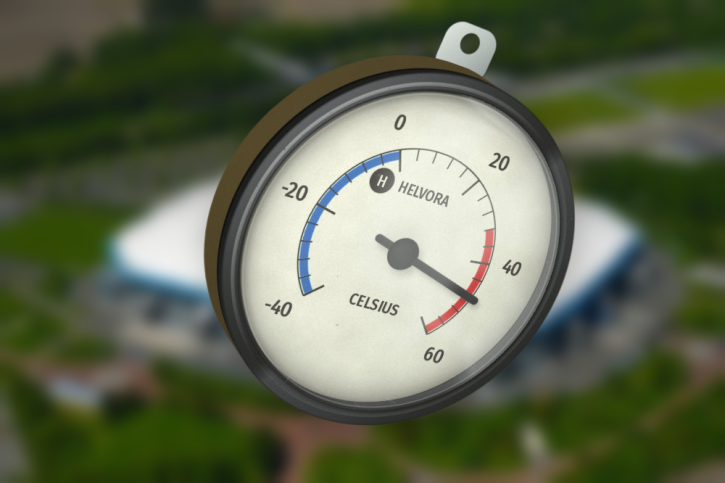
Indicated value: 48 °C
